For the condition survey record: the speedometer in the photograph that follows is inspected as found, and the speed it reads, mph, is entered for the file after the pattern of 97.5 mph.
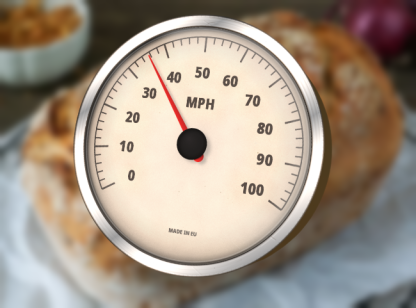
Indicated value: 36 mph
